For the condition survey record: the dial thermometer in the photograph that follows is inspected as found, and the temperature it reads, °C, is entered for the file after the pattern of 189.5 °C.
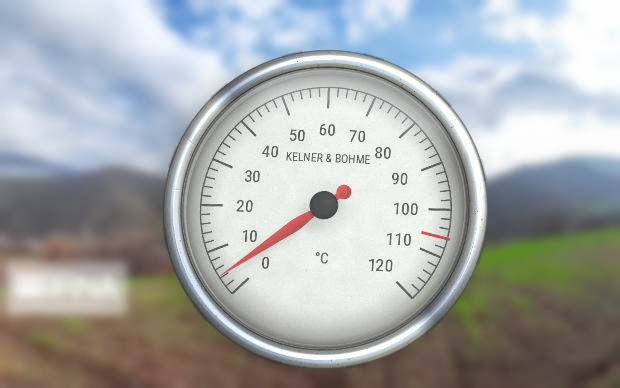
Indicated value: 4 °C
